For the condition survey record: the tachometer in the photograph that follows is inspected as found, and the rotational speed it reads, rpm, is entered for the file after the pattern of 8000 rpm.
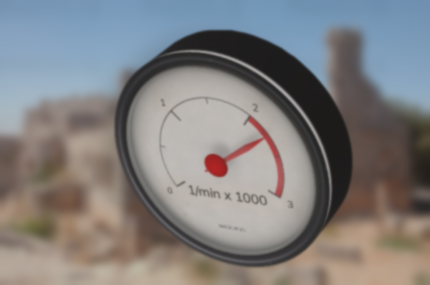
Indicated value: 2250 rpm
